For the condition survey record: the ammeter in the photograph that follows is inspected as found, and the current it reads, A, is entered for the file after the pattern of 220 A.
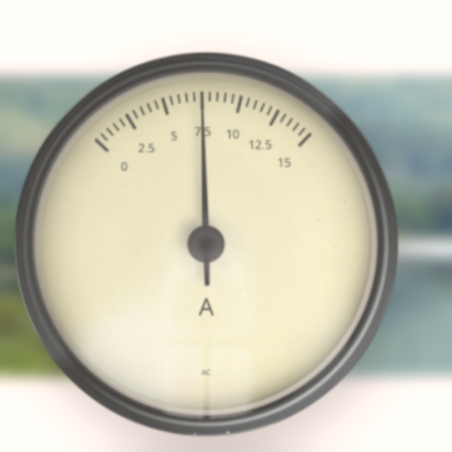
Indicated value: 7.5 A
